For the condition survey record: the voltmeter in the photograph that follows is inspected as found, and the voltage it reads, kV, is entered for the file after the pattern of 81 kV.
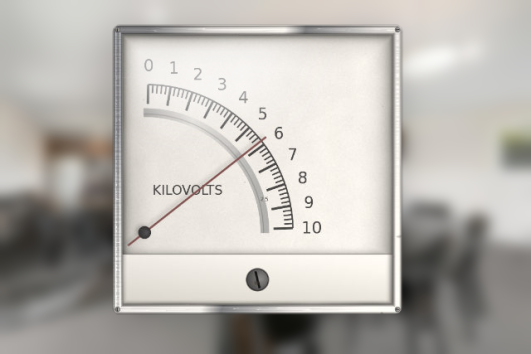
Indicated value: 5.8 kV
